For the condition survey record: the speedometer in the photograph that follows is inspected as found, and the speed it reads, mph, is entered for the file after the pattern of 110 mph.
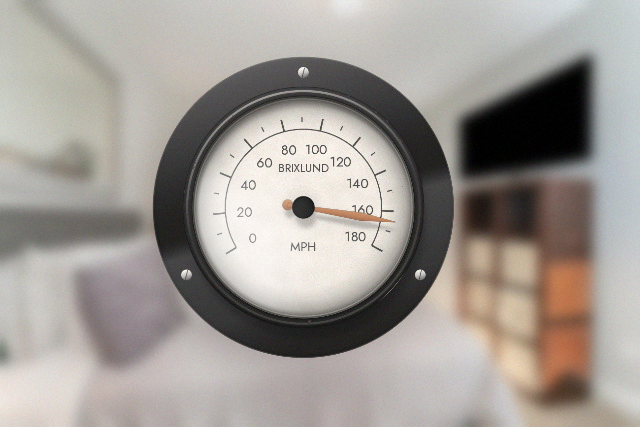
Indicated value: 165 mph
